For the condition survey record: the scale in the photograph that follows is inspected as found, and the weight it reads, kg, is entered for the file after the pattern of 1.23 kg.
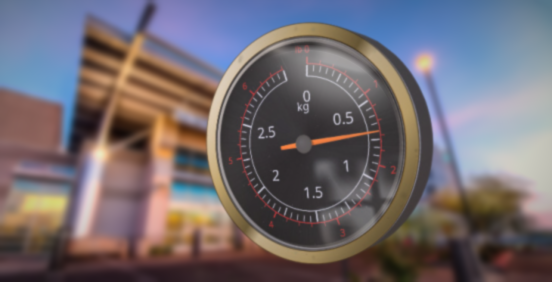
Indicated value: 0.7 kg
